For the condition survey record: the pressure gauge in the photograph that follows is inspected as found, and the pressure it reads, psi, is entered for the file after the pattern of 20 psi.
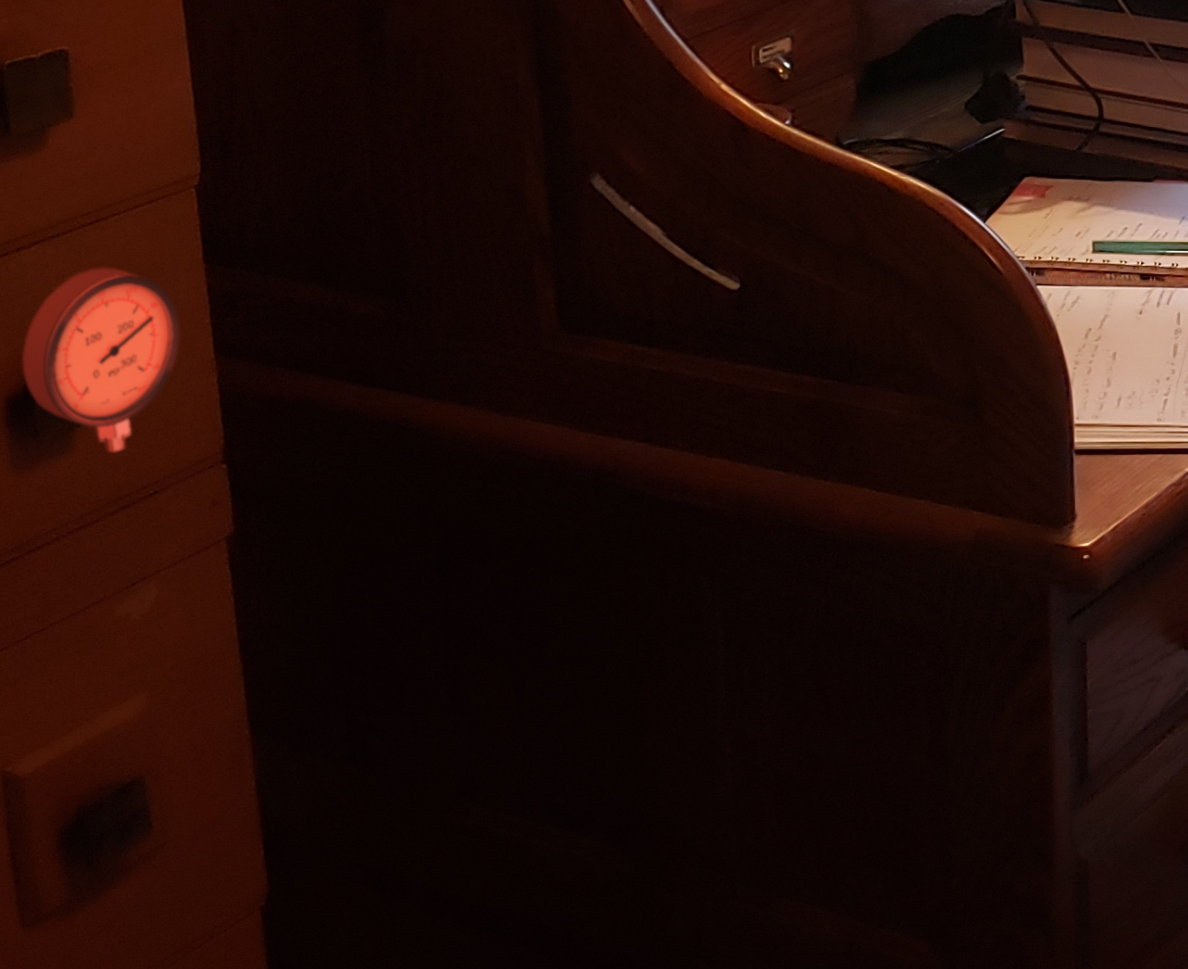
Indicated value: 225 psi
